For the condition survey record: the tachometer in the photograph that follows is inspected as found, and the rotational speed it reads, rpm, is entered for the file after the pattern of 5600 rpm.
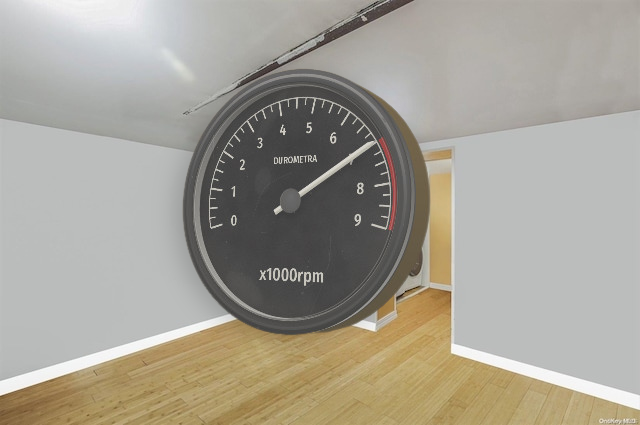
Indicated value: 7000 rpm
